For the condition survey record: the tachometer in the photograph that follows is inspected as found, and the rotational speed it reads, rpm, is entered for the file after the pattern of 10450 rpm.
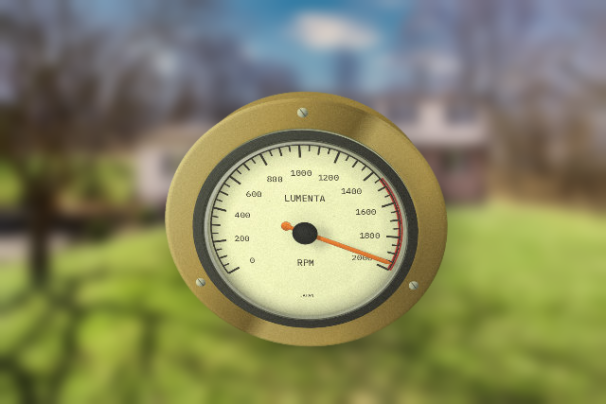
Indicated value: 1950 rpm
